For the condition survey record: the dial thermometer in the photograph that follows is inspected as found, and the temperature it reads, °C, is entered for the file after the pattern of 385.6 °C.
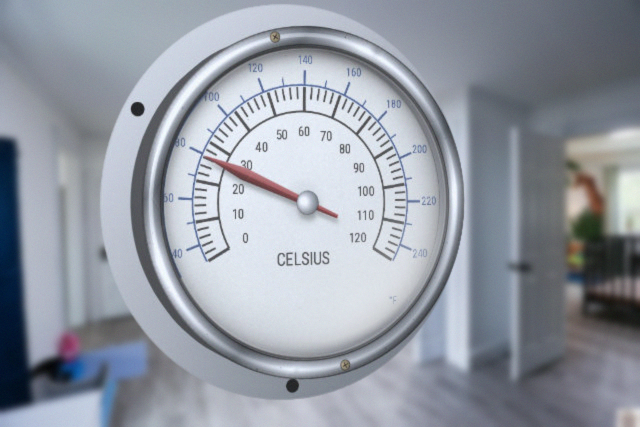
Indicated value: 26 °C
